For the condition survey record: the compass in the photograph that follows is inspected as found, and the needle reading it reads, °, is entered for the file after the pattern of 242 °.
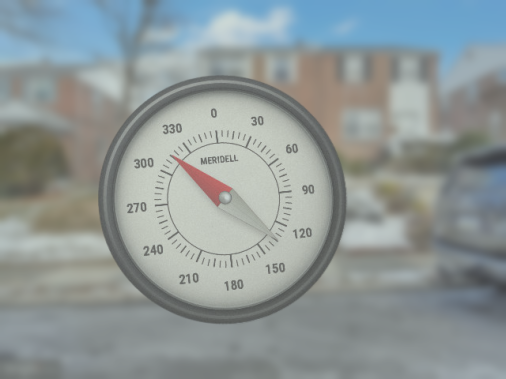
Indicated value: 315 °
